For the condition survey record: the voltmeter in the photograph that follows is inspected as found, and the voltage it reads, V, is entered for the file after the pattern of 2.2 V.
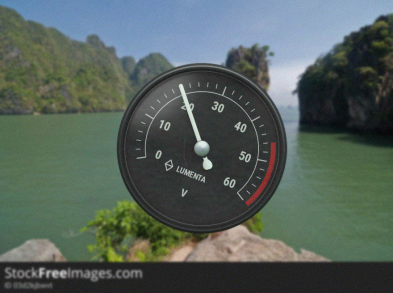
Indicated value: 20 V
